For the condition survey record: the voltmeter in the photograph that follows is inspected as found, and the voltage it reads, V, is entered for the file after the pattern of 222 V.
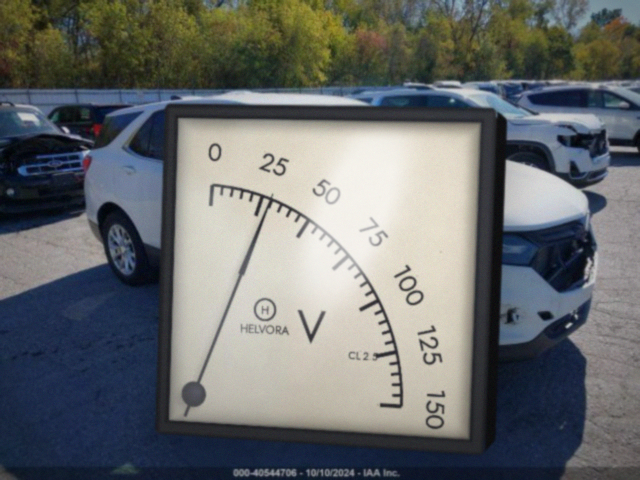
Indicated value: 30 V
